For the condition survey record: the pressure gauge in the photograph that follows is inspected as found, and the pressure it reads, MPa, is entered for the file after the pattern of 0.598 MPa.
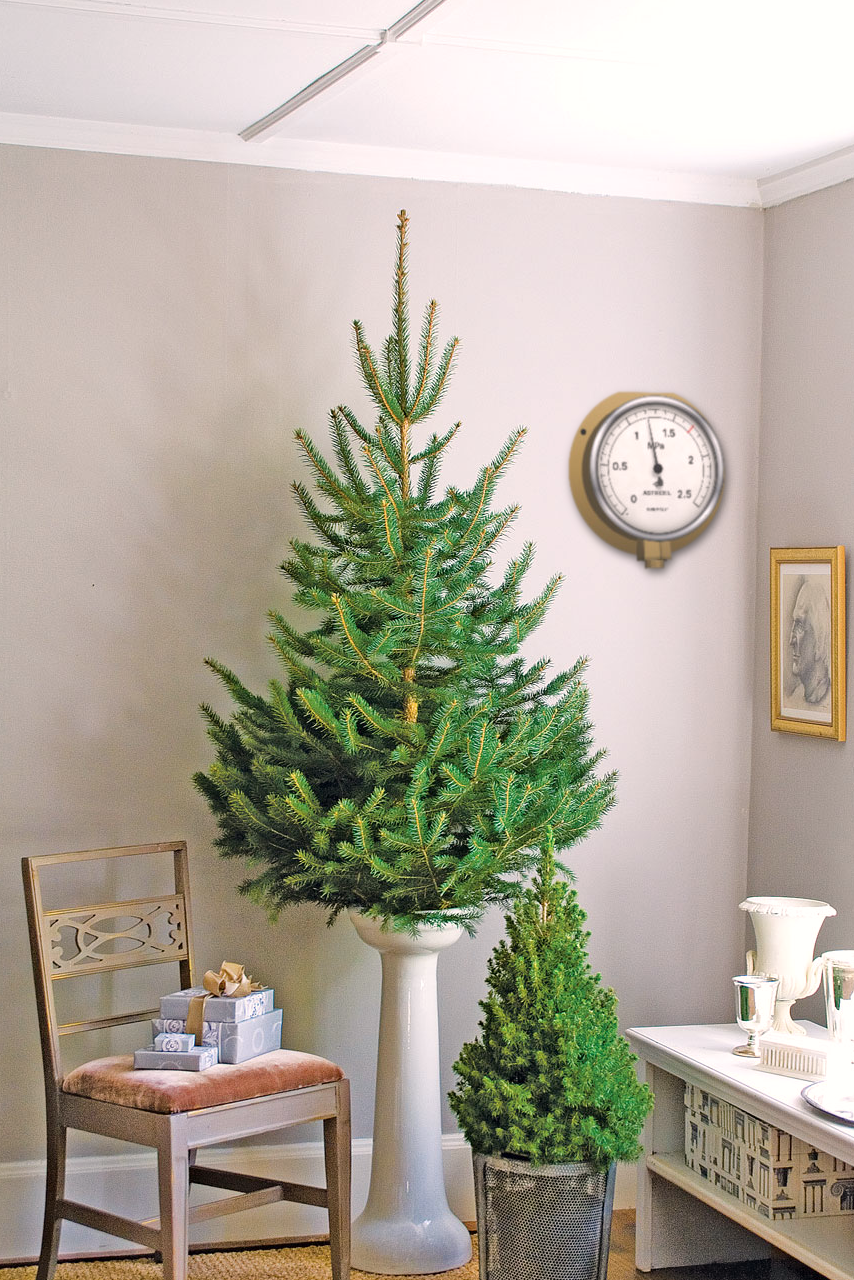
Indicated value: 1.2 MPa
